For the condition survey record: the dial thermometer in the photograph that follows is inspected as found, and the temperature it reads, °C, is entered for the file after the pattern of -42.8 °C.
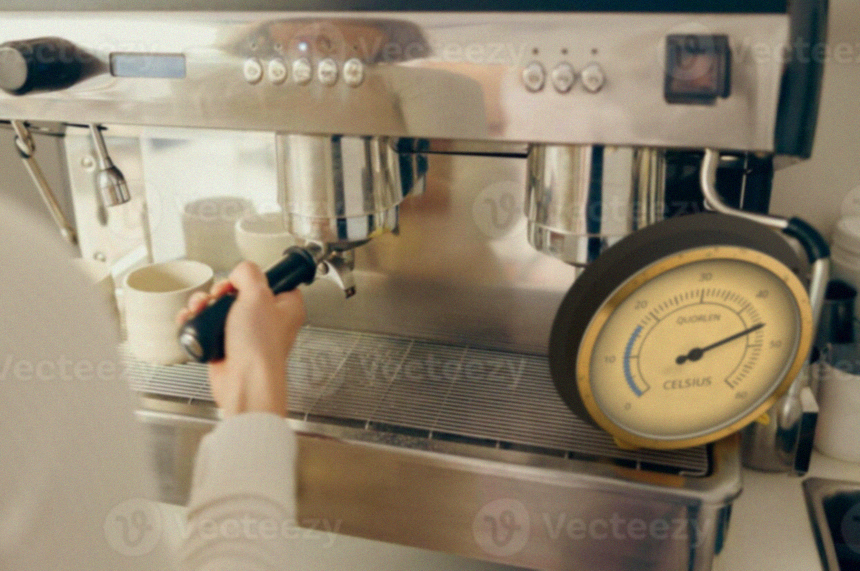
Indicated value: 45 °C
